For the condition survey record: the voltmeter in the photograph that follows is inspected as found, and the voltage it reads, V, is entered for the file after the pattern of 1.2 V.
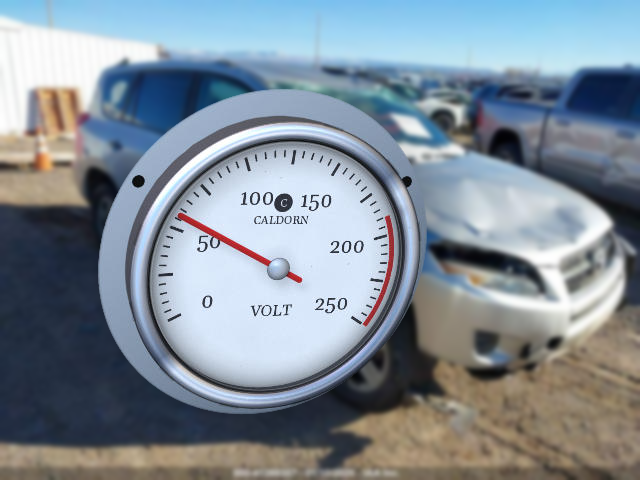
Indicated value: 57.5 V
